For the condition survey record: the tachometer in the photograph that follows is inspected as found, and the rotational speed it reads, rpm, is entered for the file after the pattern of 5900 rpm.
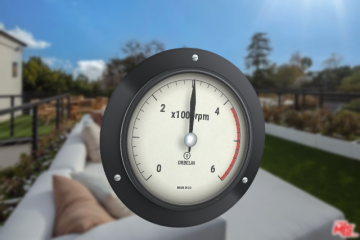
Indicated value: 3000 rpm
